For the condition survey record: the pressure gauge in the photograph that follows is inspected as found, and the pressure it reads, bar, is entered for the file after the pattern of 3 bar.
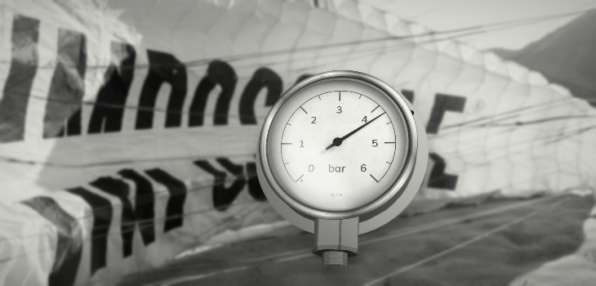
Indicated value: 4.25 bar
